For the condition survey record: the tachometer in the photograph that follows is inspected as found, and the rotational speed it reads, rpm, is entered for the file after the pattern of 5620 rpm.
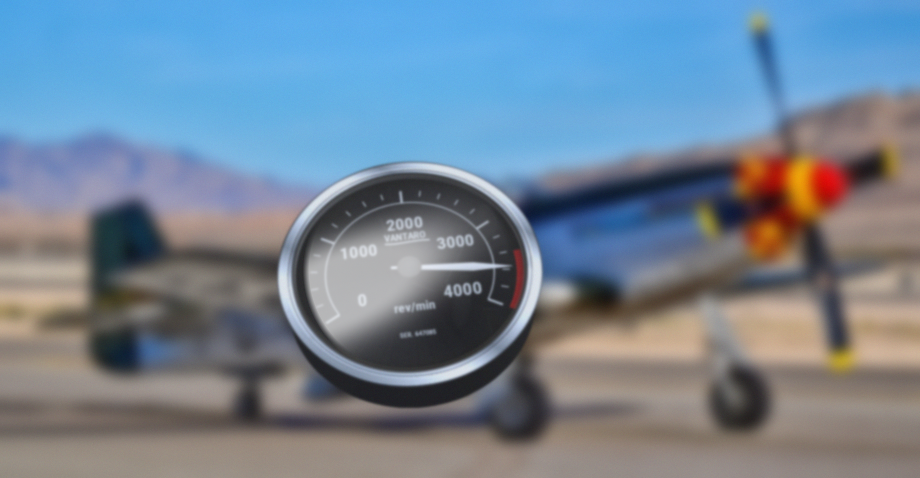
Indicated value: 3600 rpm
